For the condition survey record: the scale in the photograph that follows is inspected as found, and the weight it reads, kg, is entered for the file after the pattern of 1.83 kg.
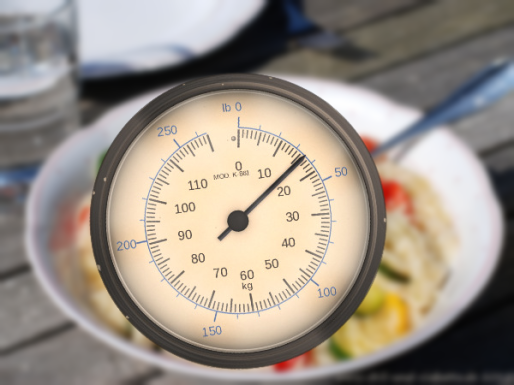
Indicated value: 16 kg
